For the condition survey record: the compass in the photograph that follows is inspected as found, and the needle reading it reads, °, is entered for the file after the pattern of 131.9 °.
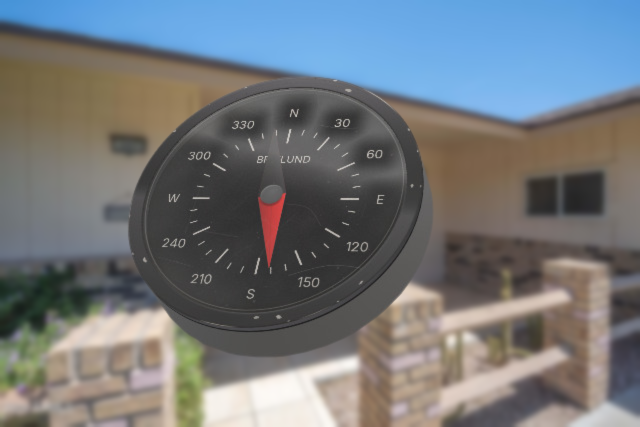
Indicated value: 170 °
